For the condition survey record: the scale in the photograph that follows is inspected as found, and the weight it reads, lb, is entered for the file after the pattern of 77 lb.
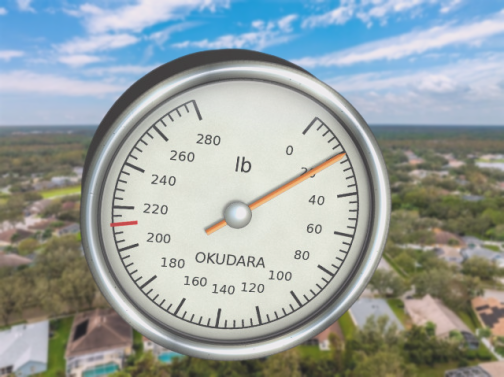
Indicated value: 20 lb
